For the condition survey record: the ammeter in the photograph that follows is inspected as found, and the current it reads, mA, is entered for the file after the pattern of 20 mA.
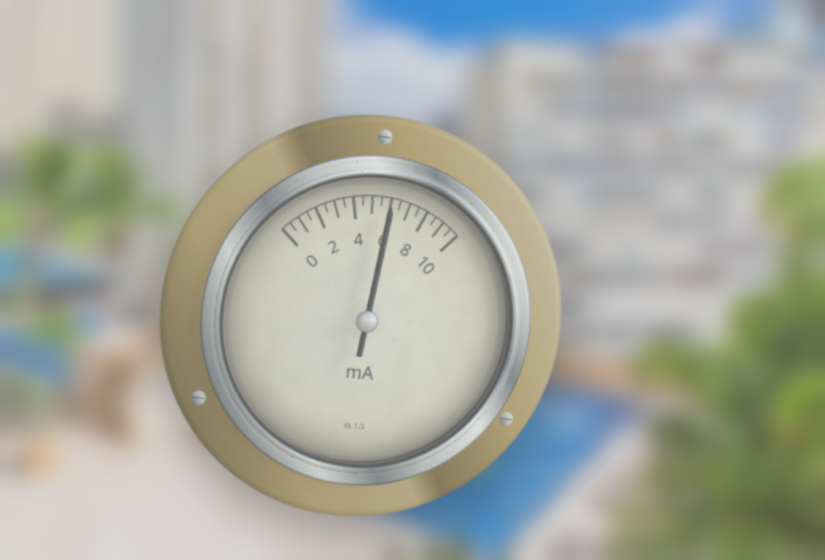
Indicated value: 6 mA
